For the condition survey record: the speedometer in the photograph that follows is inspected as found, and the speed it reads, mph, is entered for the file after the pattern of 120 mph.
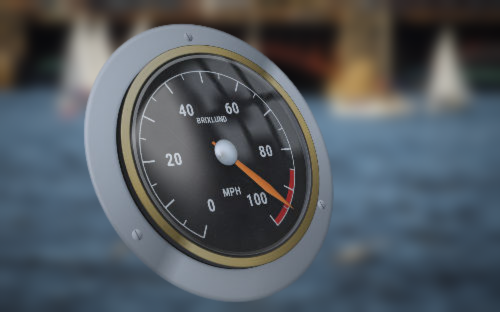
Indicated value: 95 mph
